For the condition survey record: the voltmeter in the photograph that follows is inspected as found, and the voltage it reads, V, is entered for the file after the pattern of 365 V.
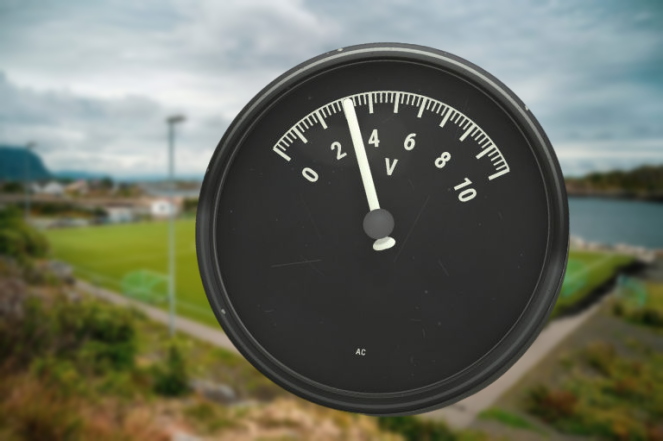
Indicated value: 3.2 V
